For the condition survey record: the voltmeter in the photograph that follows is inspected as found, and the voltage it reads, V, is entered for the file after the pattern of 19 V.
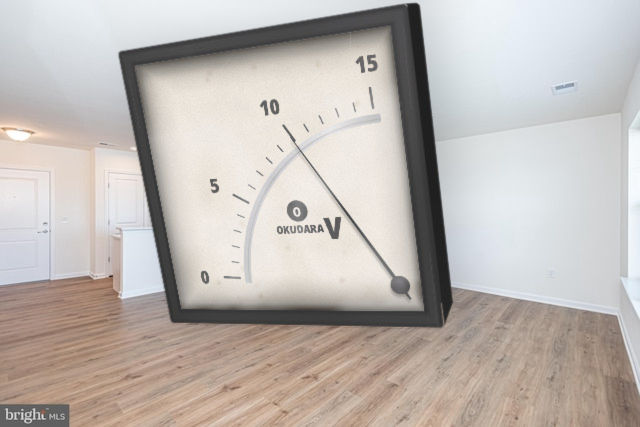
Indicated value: 10 V
